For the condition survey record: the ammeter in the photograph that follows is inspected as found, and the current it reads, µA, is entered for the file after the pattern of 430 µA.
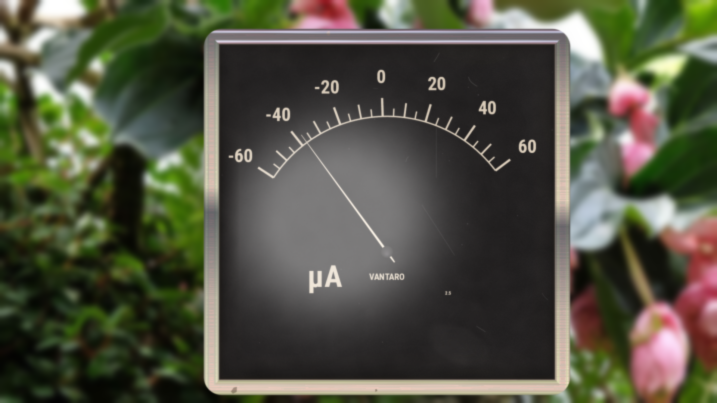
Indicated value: -37.5 µA
